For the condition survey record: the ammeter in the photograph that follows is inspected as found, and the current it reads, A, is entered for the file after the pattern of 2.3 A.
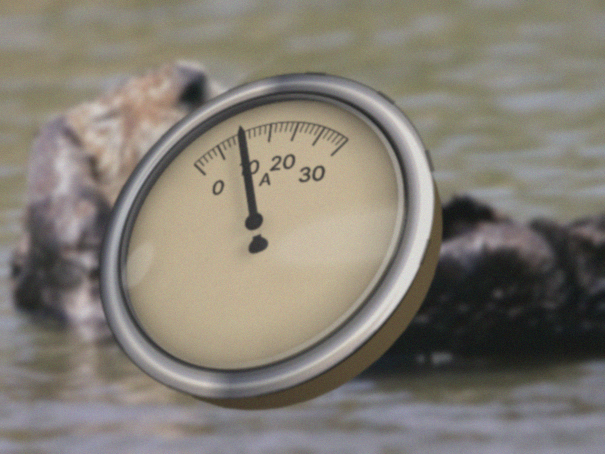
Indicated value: 10 A
